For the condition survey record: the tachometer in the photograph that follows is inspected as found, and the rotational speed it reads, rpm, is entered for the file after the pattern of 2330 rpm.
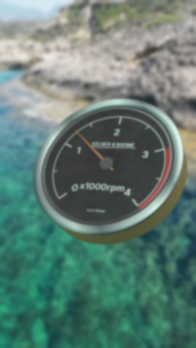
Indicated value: 1250 rpm
